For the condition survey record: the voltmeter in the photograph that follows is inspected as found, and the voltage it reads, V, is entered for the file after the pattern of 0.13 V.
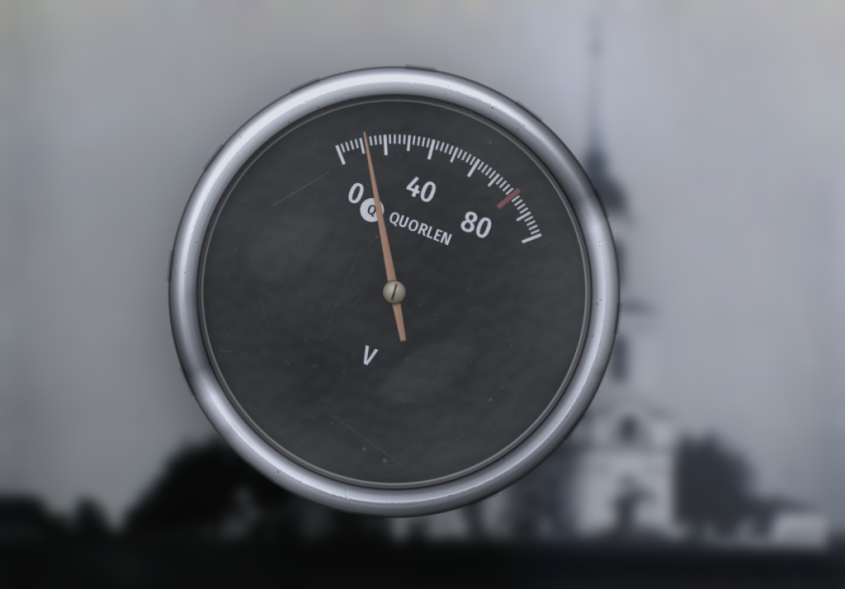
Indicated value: 12 V
